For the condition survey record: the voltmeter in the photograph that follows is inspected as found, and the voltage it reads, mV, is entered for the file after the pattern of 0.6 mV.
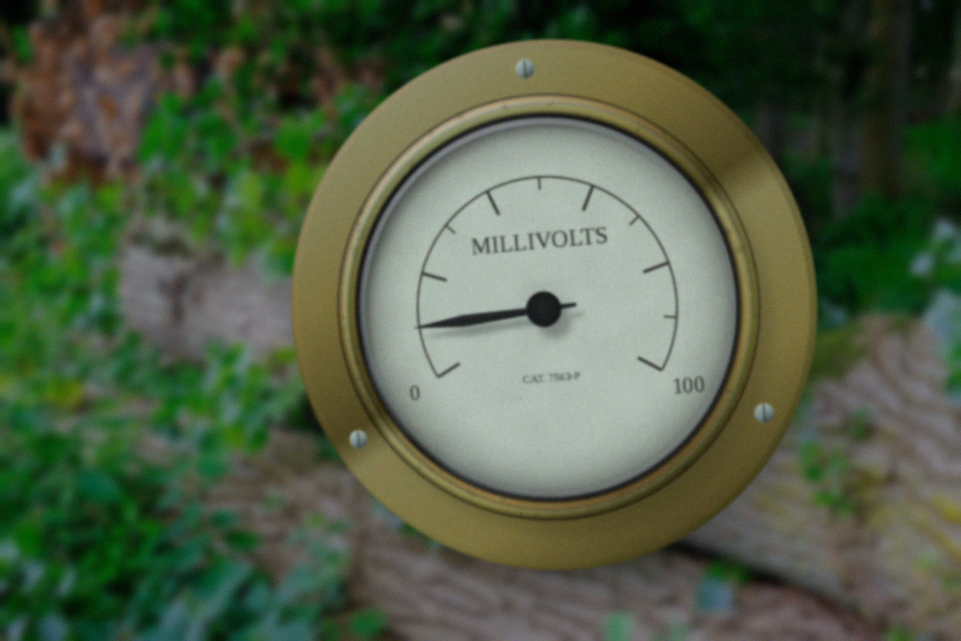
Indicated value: 10 mV
